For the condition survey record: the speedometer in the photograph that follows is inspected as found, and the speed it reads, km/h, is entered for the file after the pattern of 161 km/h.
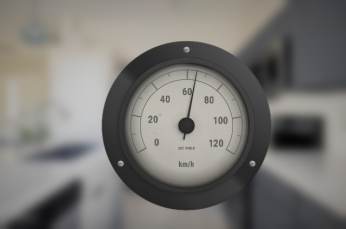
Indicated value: 65 km/h
